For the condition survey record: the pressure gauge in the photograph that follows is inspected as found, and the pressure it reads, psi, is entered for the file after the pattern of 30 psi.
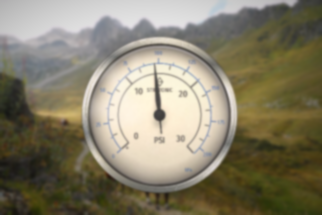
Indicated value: 14 psi
